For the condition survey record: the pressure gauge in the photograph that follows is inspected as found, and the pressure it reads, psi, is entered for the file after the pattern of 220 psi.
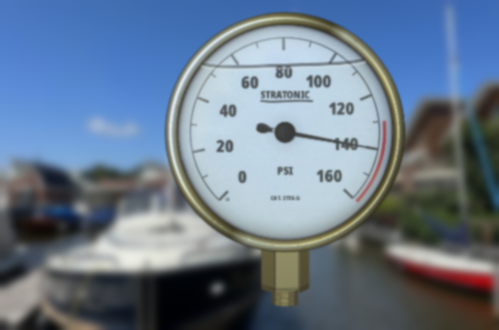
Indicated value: 140 psi
